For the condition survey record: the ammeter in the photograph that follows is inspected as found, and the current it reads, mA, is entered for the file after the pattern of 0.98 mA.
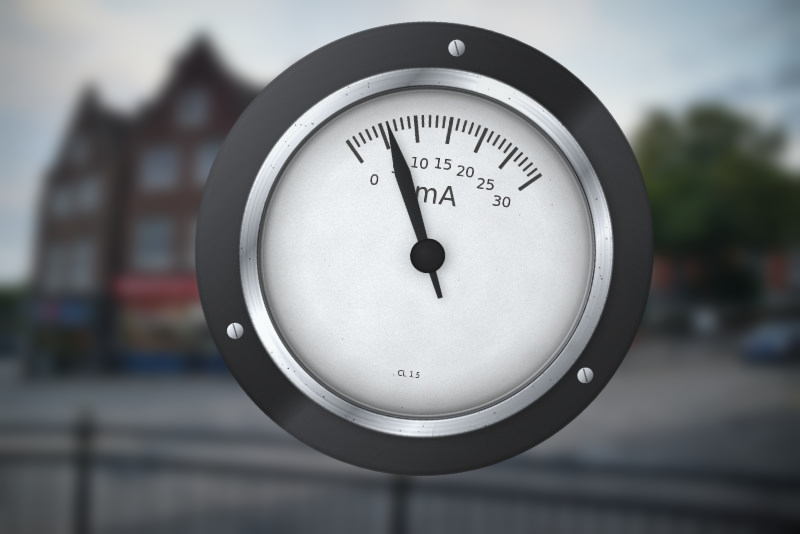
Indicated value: 6 mA
